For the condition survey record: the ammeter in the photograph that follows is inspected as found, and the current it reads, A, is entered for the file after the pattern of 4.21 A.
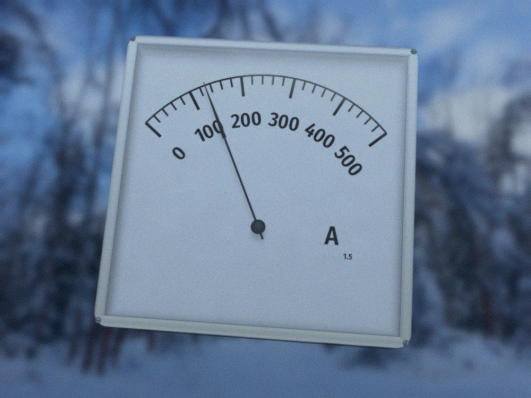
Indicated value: 130 A
